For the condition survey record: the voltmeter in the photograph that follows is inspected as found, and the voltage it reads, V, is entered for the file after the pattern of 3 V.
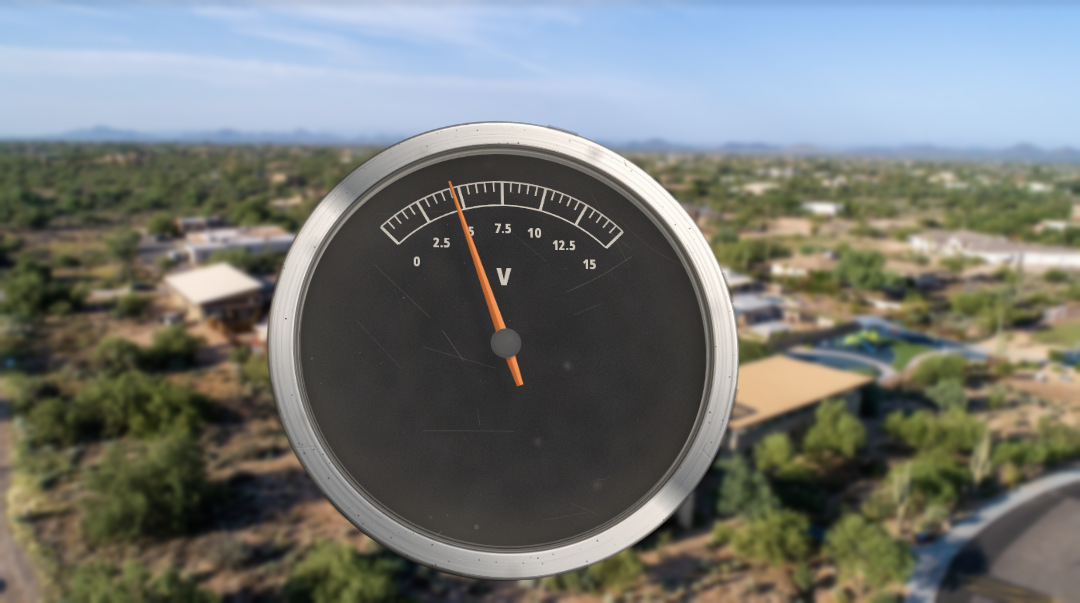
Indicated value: 4.5 V
